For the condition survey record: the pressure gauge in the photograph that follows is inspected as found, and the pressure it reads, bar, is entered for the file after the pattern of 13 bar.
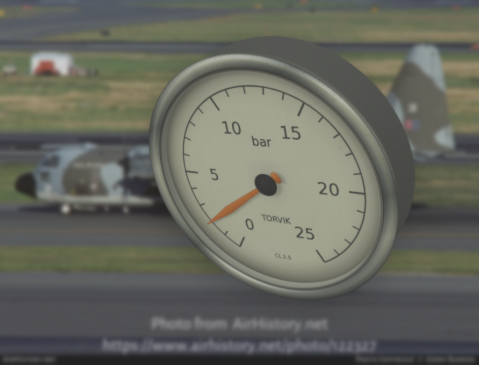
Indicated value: 2 bar
